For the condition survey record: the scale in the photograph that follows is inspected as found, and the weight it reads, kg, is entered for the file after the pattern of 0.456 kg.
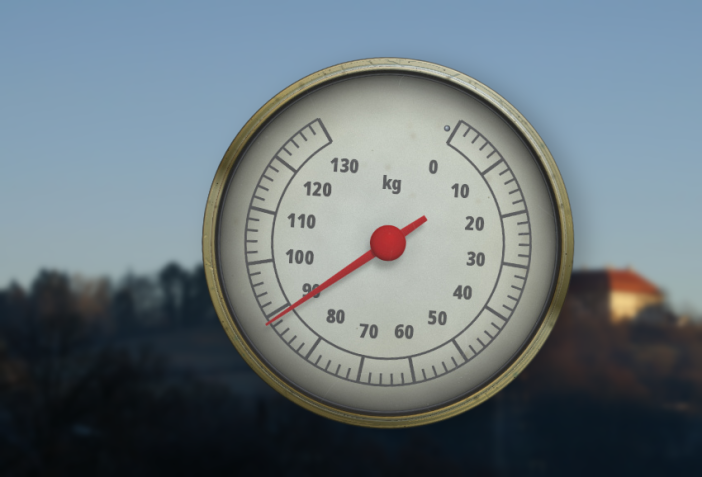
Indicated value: 89 kg
